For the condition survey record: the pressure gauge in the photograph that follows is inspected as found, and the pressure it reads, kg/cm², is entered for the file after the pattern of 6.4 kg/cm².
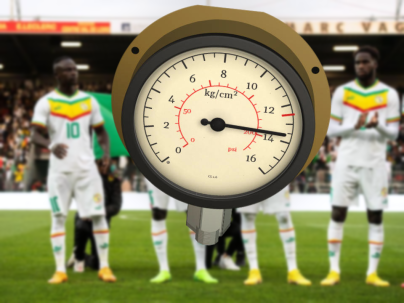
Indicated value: 13.5 kg/cm²
